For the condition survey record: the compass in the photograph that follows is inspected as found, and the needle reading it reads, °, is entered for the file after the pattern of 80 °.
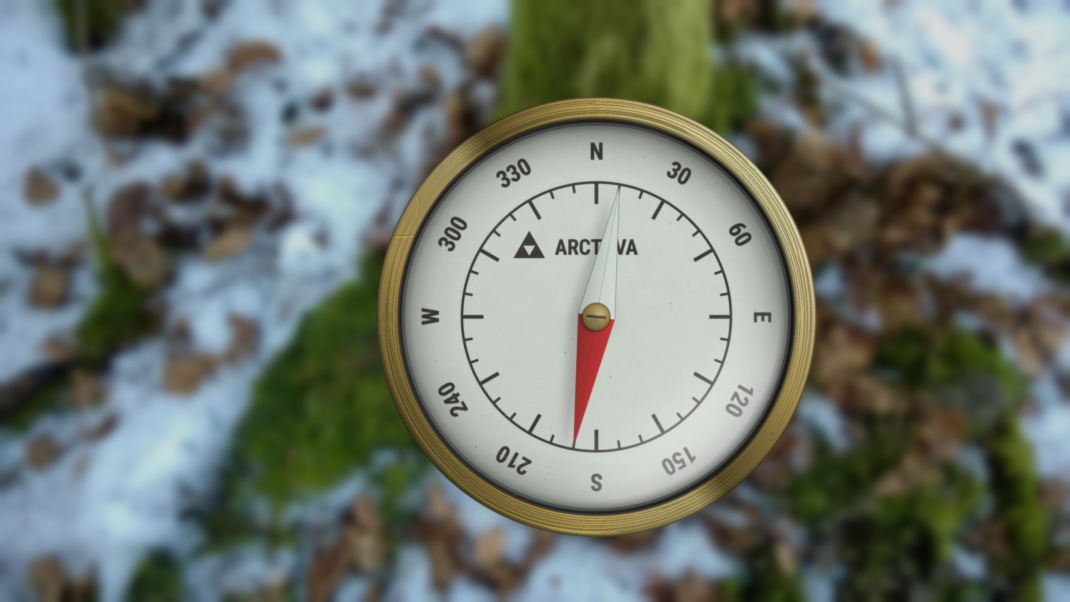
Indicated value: 190 °
